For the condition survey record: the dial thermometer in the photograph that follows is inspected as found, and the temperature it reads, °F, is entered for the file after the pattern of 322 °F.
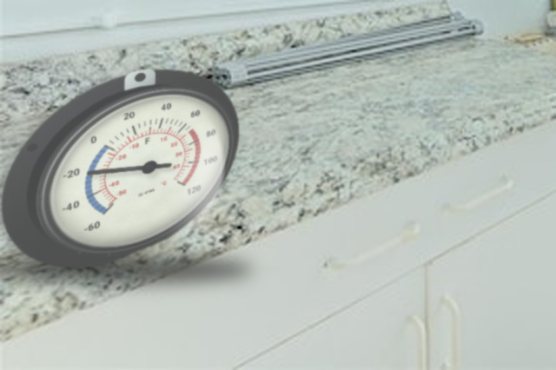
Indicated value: -20 °F
